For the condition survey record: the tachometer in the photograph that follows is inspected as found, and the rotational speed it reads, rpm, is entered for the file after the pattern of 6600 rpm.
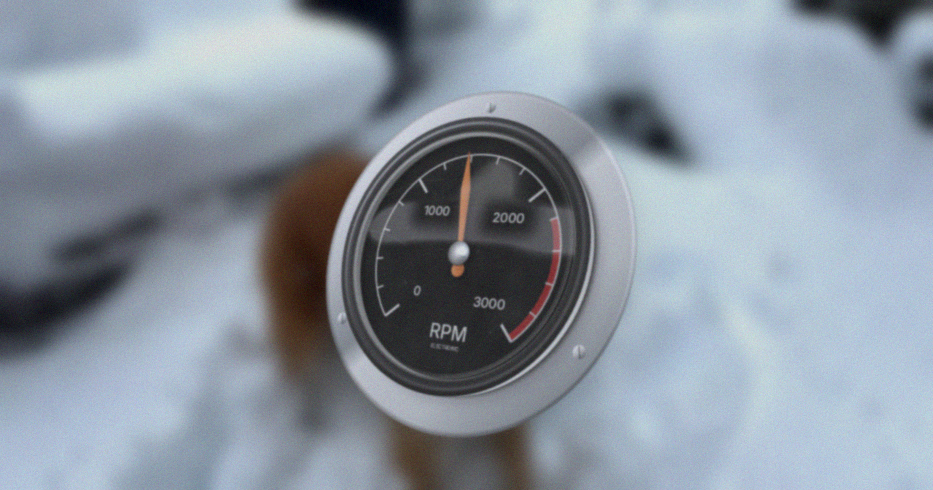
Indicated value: 1400 rpm
